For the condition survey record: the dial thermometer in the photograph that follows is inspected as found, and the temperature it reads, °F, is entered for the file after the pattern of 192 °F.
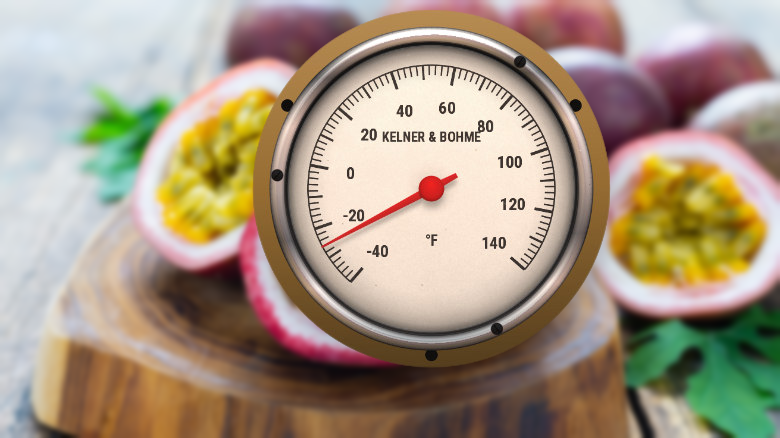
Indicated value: -26 °F
